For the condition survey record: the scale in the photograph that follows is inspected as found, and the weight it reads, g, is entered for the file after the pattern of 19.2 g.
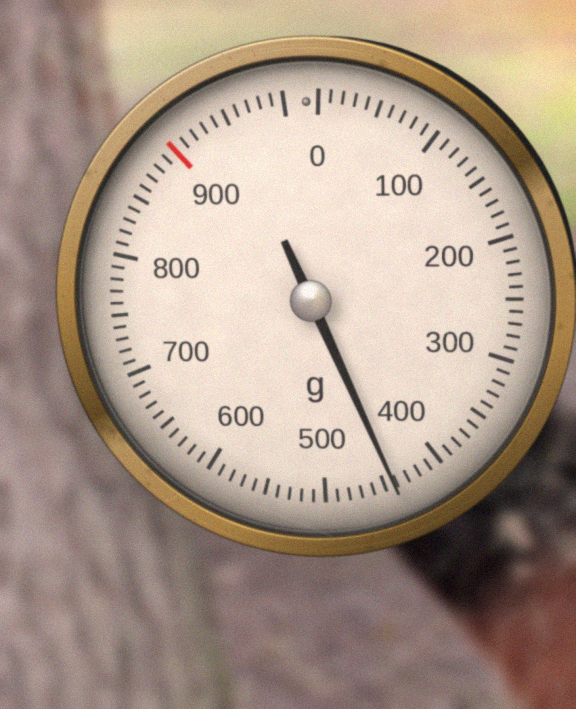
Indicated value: 440 g
